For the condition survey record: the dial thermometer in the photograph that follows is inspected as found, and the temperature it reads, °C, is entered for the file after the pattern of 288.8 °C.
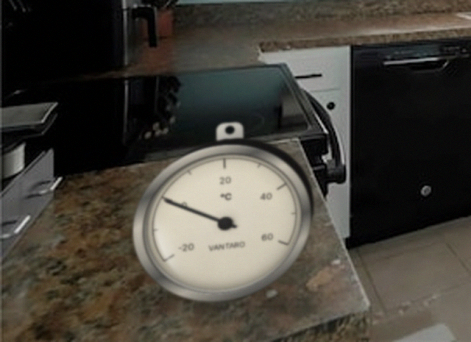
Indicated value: 0 °C
